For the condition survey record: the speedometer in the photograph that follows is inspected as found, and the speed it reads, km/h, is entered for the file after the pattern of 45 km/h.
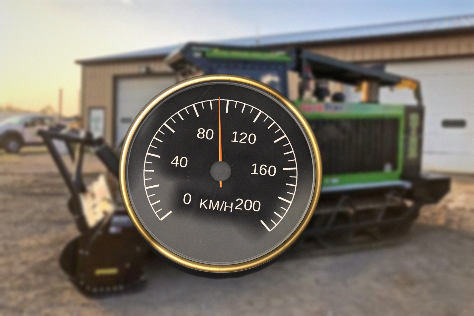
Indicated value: 95 km/h
